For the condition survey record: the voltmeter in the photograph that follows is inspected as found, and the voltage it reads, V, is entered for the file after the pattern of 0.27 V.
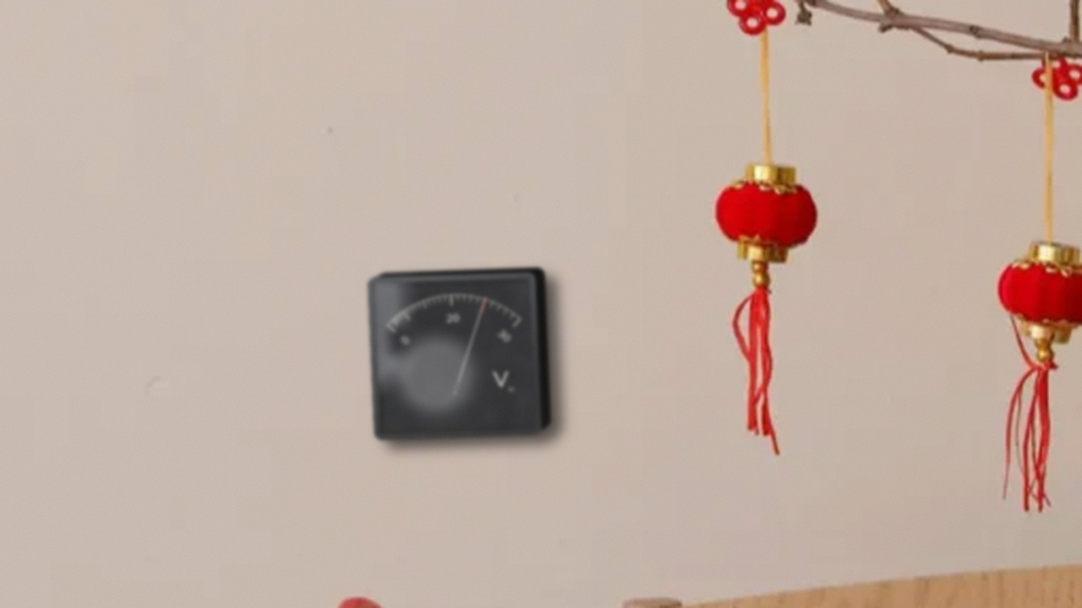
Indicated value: 25 V
